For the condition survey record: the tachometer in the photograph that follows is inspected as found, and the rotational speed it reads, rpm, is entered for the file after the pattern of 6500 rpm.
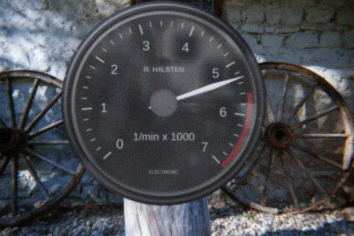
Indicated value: 5300 rpm
